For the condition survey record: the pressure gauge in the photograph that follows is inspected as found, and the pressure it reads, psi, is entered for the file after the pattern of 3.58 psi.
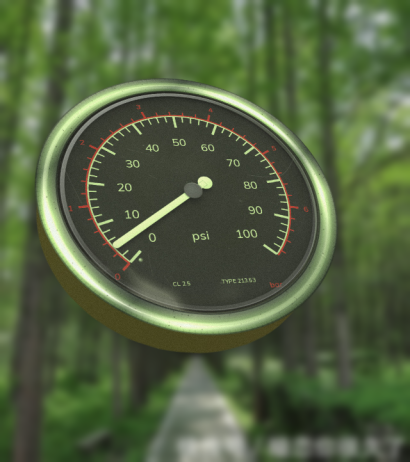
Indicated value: 4 psi
